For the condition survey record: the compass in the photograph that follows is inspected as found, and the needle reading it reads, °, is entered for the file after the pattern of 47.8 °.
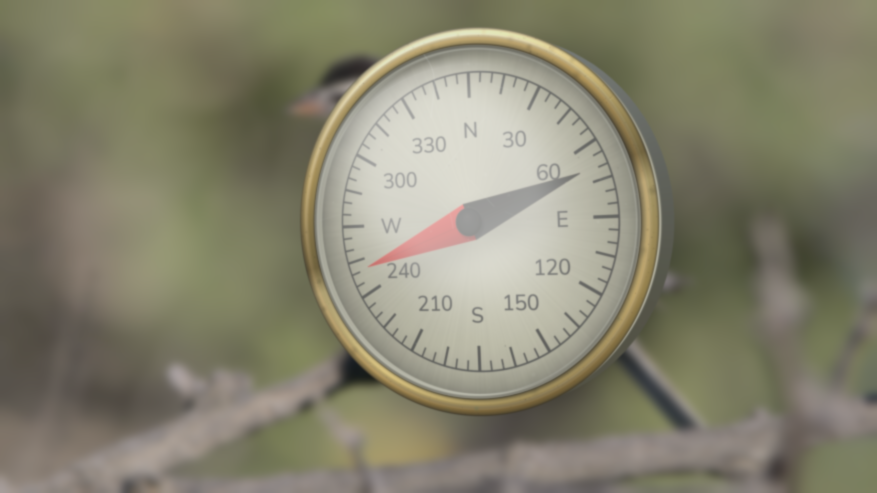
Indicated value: 250 °
